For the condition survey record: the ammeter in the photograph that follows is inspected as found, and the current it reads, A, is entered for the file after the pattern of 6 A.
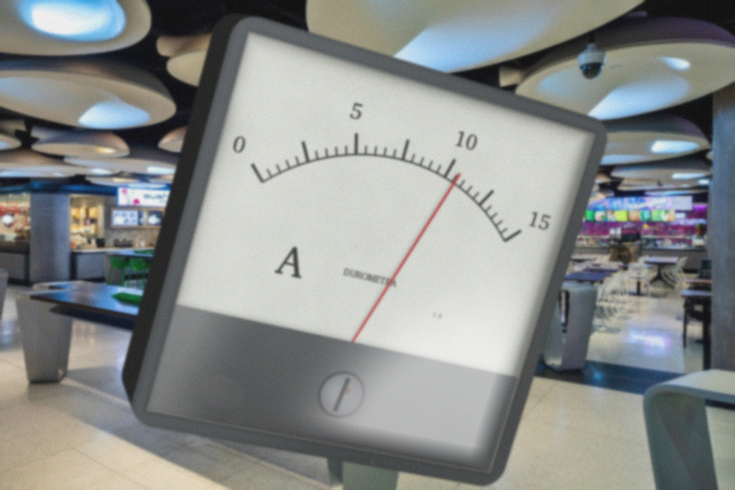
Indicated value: 10.5 A
